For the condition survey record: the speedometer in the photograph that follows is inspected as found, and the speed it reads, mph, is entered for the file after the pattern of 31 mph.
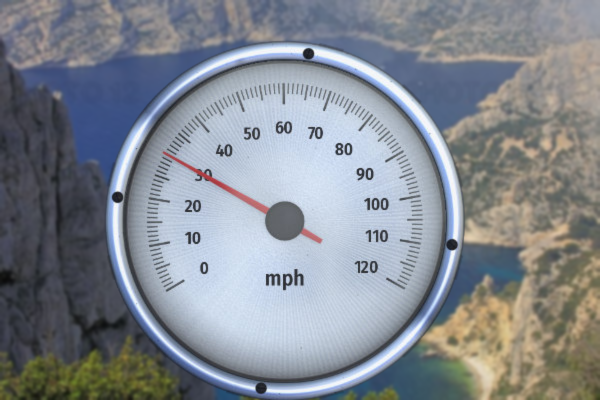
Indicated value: 30 mph
